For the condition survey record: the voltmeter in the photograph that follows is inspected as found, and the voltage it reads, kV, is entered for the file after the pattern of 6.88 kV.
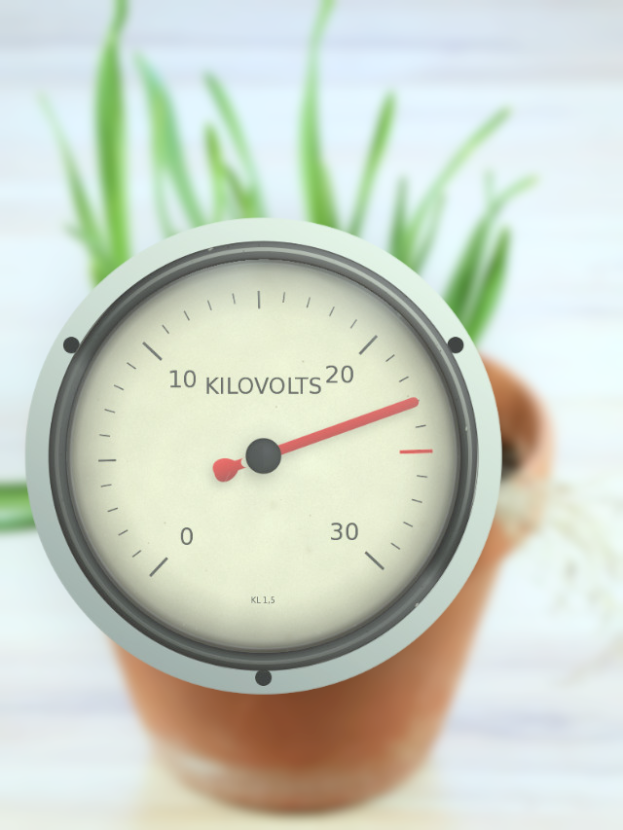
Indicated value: 23 kV
